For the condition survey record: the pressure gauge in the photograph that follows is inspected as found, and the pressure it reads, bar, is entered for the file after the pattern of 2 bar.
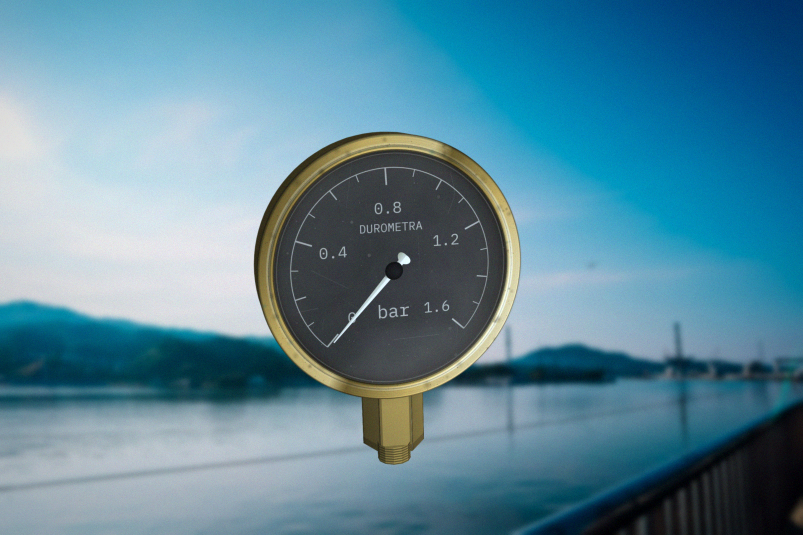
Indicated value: 0 bar
